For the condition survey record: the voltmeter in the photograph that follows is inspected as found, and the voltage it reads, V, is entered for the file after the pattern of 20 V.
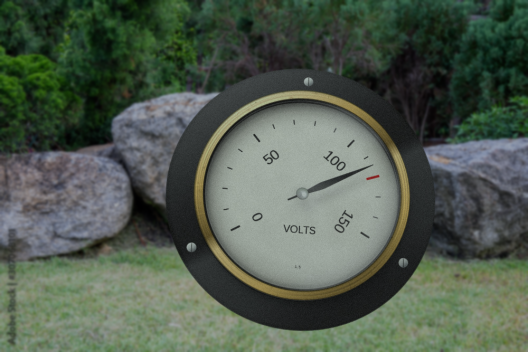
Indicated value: 115 V
